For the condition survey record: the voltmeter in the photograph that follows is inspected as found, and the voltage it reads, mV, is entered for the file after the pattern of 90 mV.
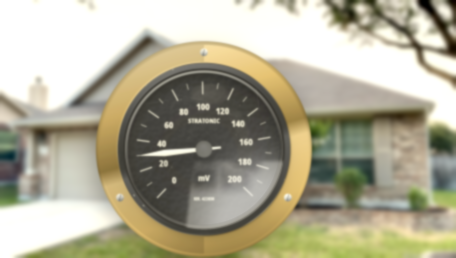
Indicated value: 30 mV
